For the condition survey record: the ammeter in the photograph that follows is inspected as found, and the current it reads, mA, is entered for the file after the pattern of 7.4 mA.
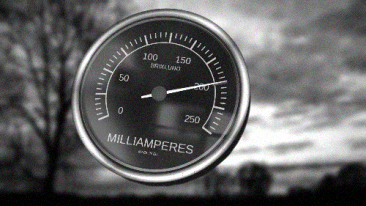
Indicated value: 200 mA
